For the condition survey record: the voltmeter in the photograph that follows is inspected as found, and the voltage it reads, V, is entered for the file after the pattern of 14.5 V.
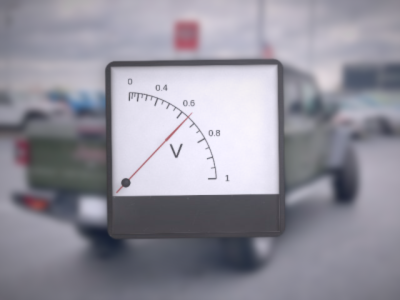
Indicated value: 0.65 V
